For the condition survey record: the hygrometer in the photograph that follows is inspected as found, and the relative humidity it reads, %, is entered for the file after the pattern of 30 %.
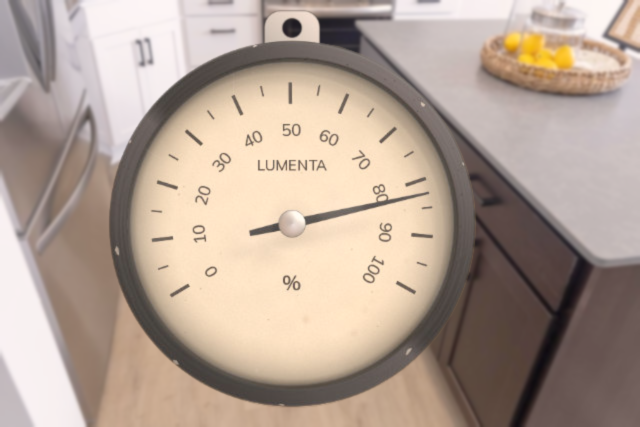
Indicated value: 82.5 %
